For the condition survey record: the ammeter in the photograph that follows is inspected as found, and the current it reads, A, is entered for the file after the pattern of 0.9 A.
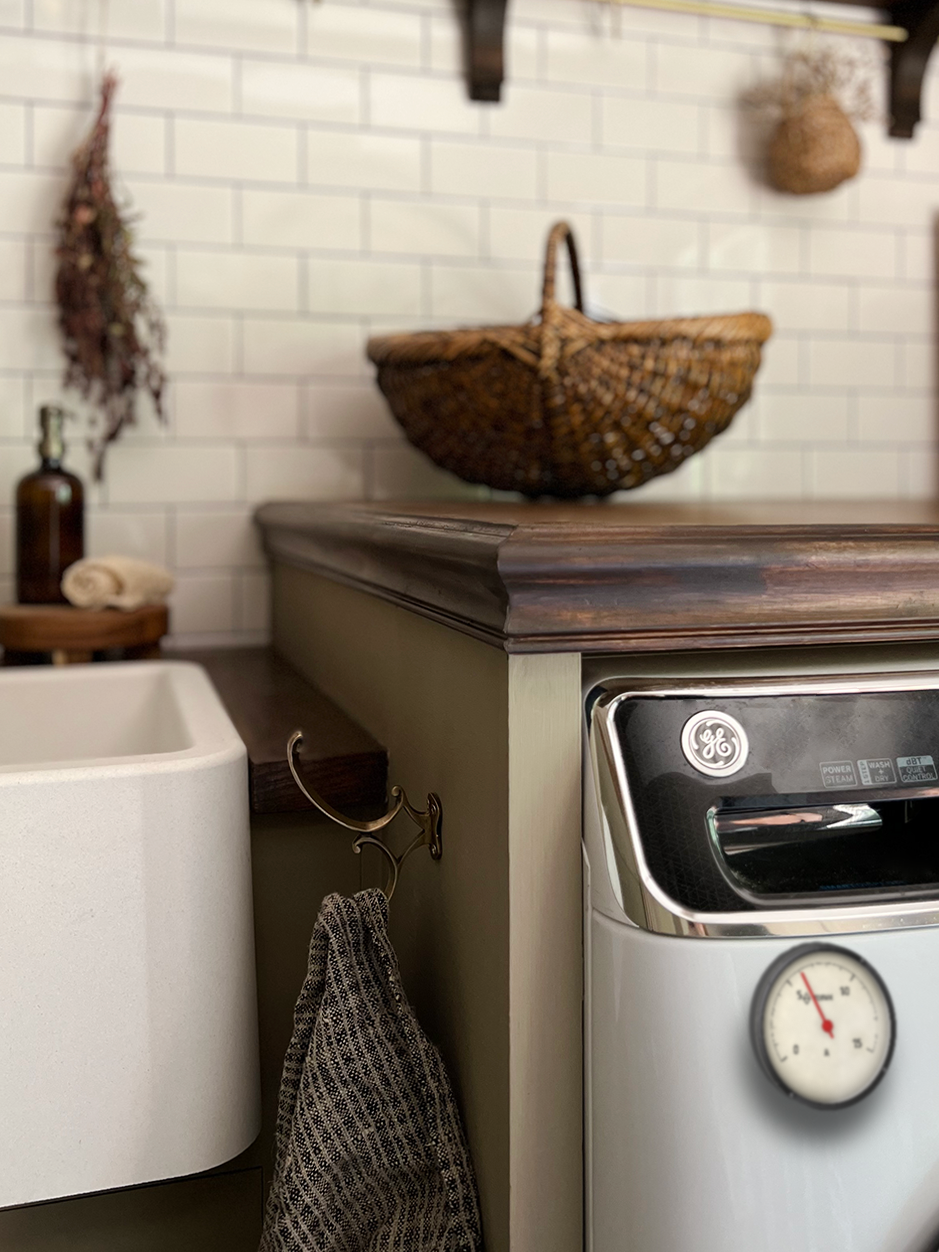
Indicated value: 6 A
